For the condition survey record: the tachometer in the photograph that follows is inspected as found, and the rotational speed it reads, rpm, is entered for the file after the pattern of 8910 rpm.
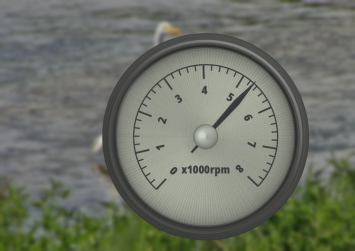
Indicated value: 5300 rpm
